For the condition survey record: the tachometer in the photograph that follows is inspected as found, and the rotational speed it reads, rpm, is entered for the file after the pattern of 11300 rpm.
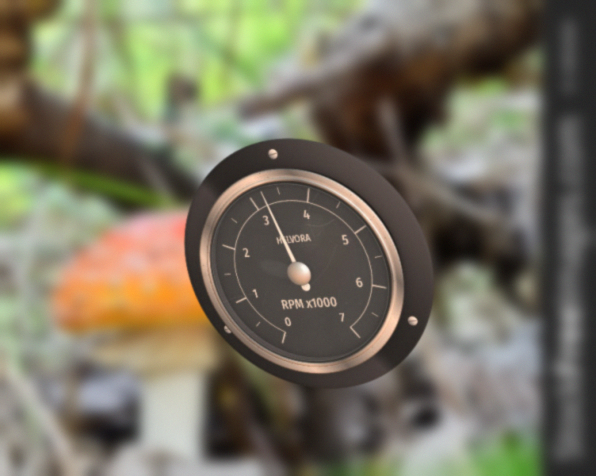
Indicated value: 3250 rpm
